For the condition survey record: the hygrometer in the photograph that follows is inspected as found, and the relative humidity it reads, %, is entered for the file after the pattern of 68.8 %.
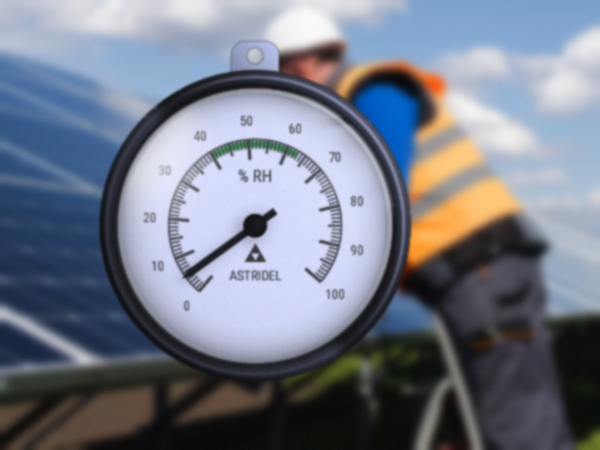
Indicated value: 5 %
